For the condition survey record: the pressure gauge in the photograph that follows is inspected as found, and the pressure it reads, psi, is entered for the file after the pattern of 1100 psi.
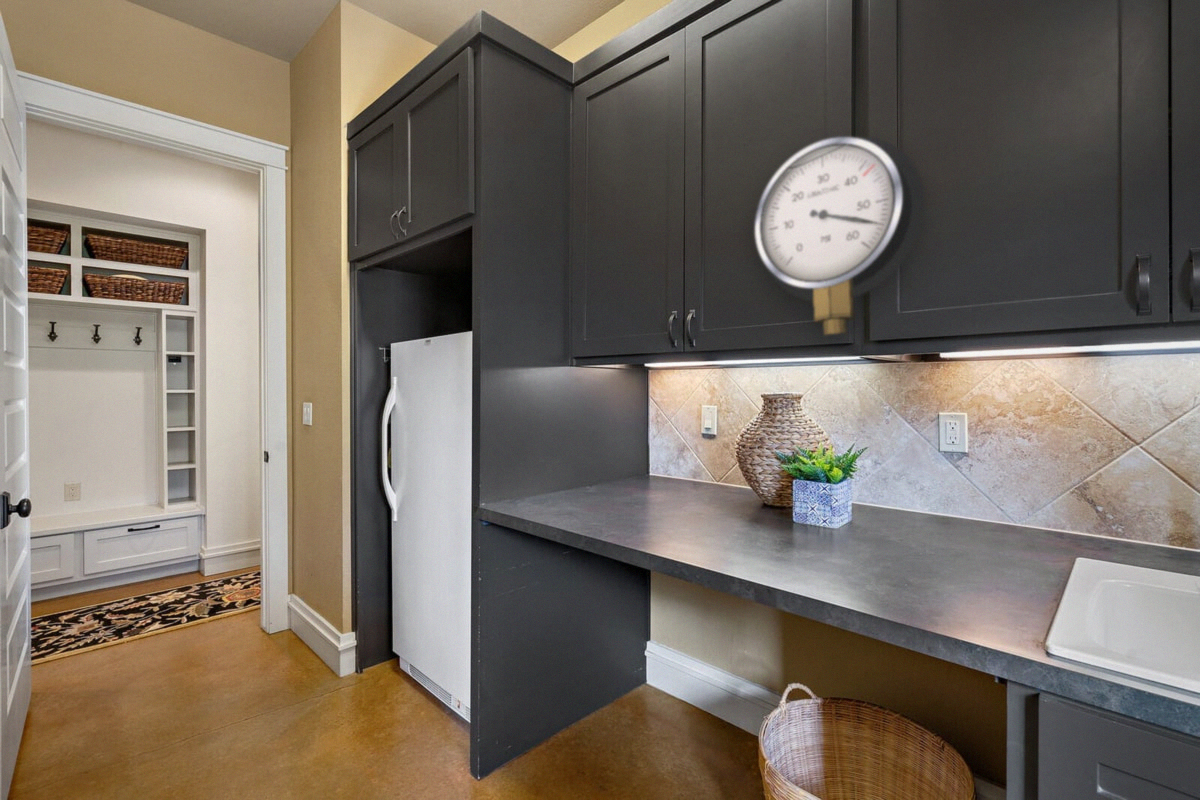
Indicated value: 55 psi
